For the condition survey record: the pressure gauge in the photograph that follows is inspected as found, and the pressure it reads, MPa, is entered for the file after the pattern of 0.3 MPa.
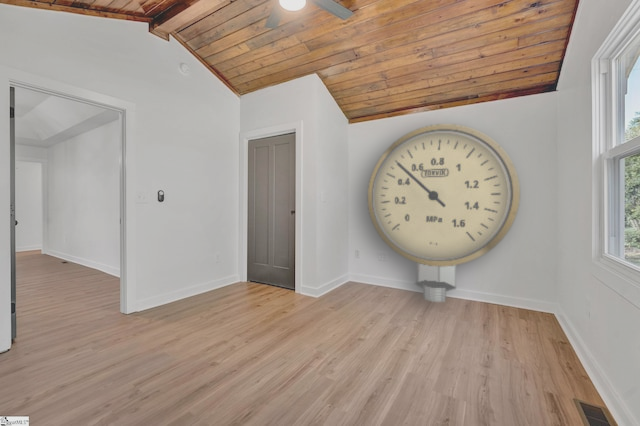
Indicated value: 0.5 MPa
